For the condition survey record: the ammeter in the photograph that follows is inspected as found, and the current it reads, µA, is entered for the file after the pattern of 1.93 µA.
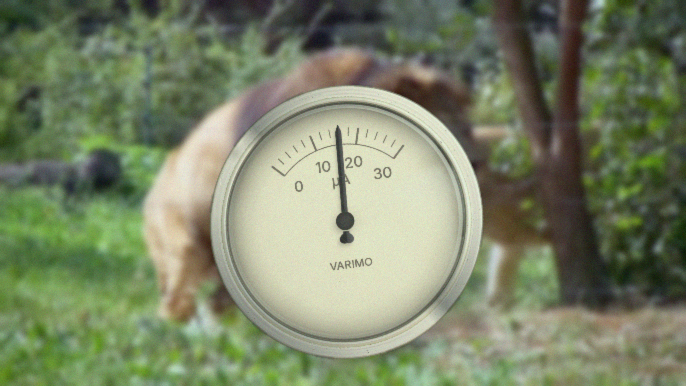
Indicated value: 16 µA
